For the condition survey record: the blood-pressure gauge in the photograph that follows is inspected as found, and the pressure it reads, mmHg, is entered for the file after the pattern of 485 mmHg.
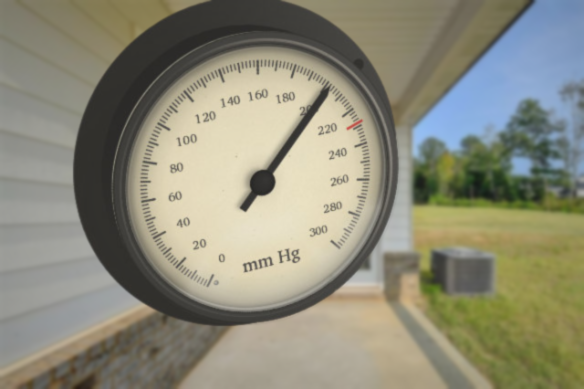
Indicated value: 200 mmHg
